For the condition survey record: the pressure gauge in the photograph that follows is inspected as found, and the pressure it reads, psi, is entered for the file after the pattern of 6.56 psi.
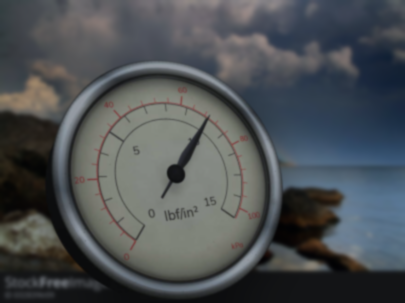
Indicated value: 10 psi
